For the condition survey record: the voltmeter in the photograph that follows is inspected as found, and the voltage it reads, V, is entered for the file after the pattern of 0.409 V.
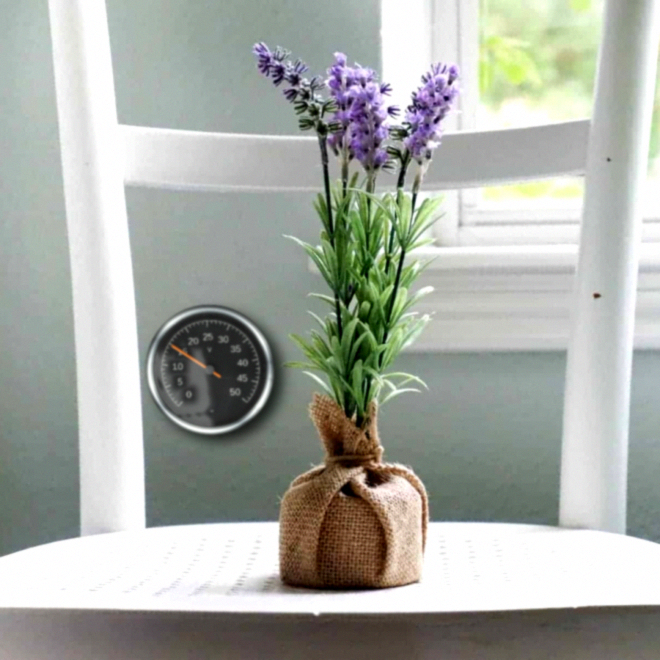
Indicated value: 15 V
